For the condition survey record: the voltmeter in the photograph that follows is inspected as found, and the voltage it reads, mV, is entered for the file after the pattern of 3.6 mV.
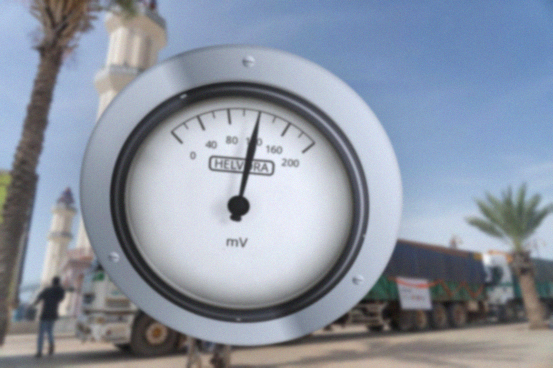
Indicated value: 120 mV
